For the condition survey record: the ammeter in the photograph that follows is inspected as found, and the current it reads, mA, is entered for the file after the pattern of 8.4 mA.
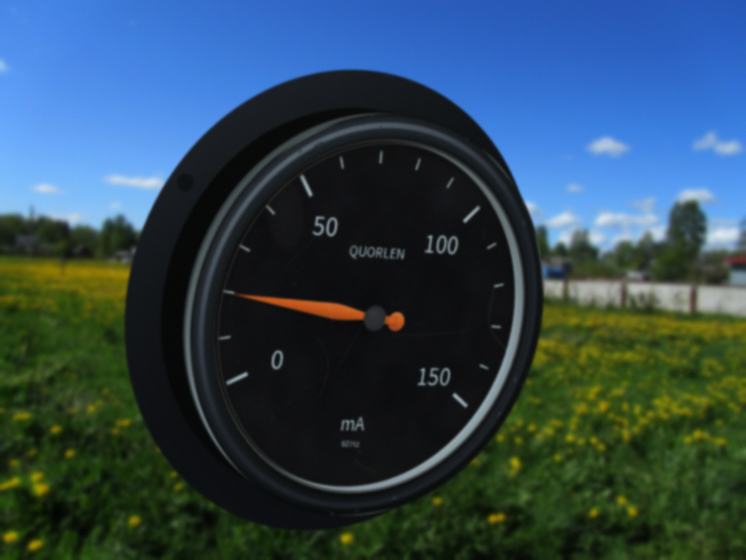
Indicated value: 20 mA
